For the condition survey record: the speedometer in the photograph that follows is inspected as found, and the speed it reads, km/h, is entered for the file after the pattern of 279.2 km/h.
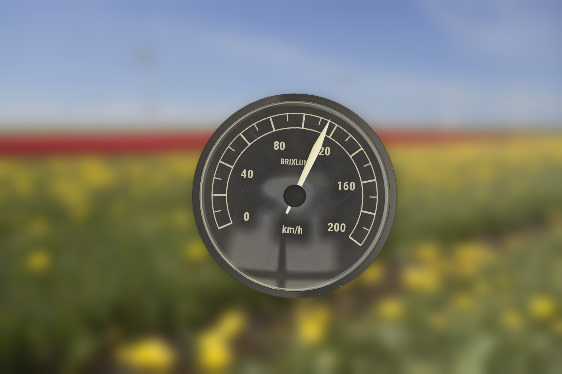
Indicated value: 115 km/h
